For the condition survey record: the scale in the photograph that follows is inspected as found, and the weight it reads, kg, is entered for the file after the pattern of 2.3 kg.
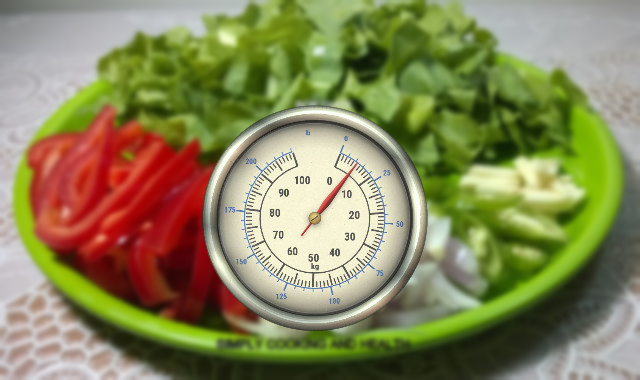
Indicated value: 5 kg
